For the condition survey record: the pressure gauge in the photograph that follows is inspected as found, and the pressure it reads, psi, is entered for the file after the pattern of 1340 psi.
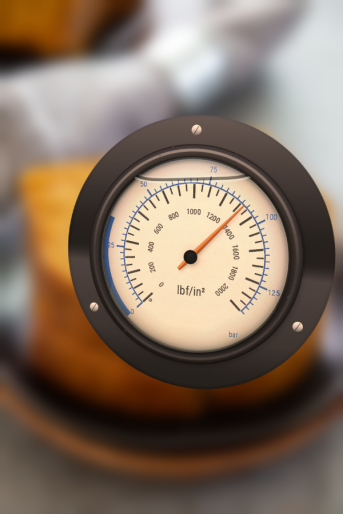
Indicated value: 1325 psi
